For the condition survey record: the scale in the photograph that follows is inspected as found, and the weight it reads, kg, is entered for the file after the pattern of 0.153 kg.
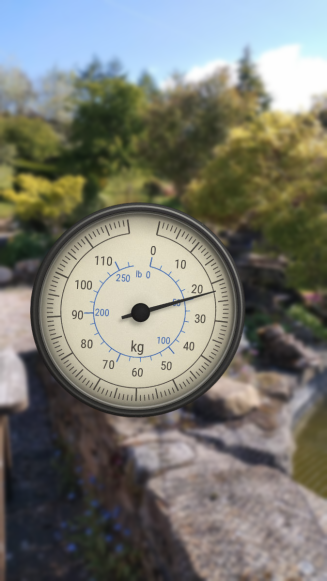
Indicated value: 22 kg
